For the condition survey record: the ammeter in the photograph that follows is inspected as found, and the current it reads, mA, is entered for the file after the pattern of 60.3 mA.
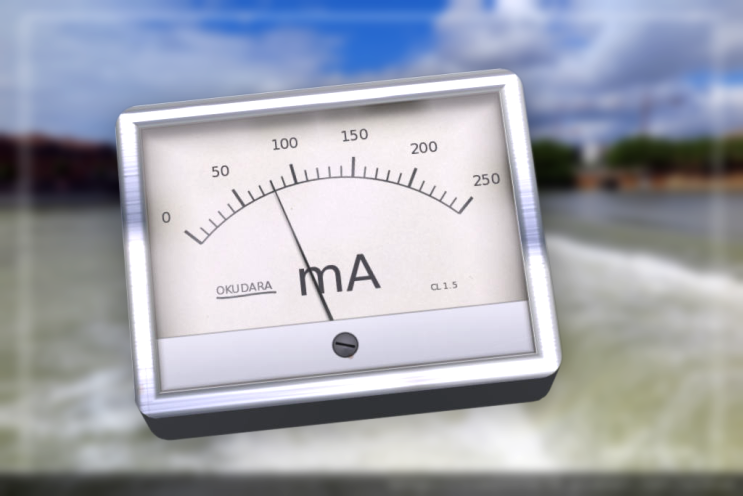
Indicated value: 80 mA
